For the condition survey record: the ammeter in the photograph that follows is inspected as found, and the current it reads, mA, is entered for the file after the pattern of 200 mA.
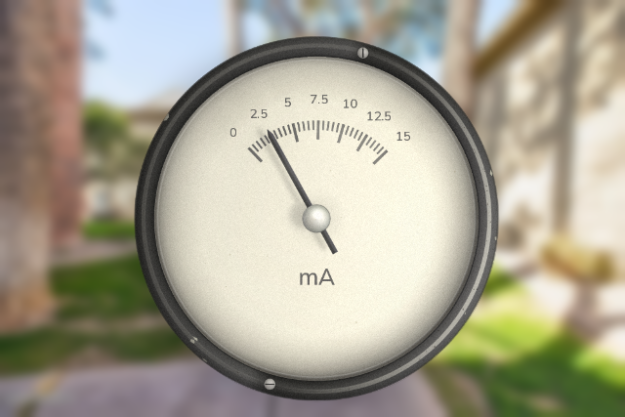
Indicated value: 2.5 mA
